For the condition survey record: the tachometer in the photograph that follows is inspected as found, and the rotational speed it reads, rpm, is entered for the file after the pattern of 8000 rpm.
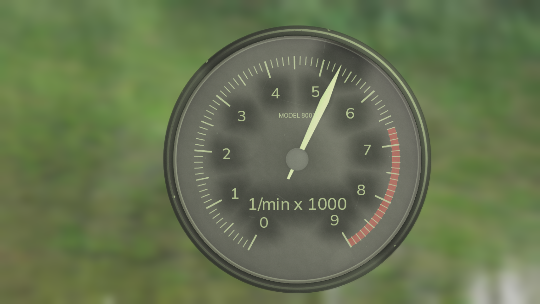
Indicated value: 5300 rpm
